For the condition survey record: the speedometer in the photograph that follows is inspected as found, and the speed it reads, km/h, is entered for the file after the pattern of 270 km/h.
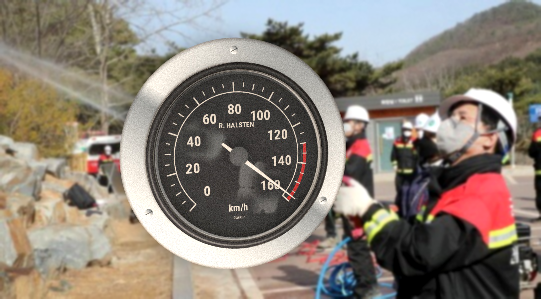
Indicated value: 157.5 km/h
